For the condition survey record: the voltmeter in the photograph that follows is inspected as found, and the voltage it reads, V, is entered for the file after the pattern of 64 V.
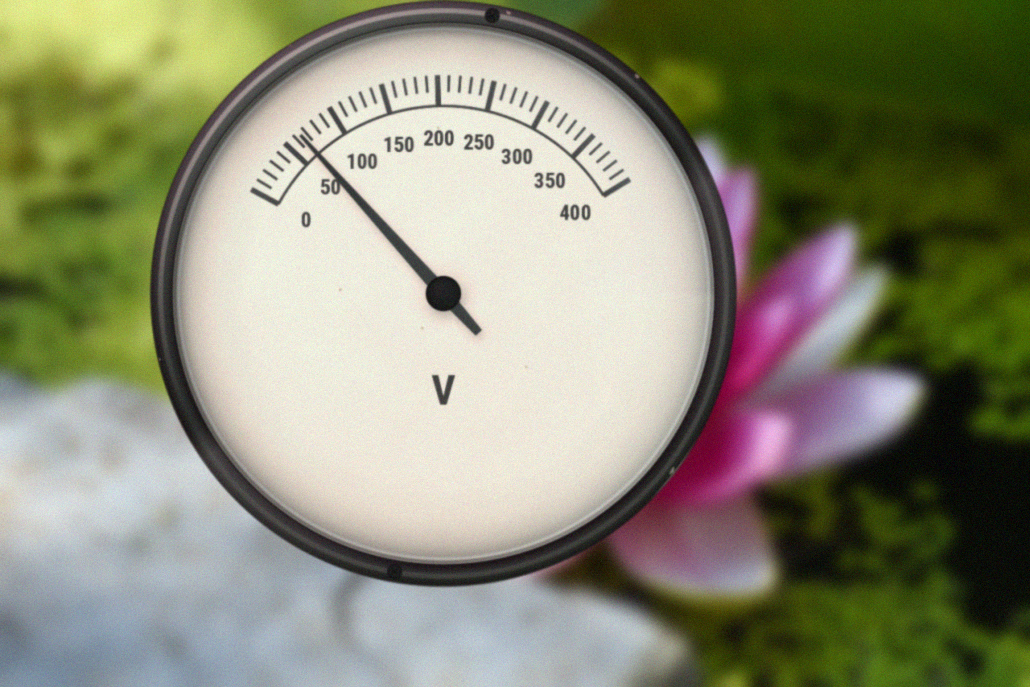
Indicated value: 65 V
